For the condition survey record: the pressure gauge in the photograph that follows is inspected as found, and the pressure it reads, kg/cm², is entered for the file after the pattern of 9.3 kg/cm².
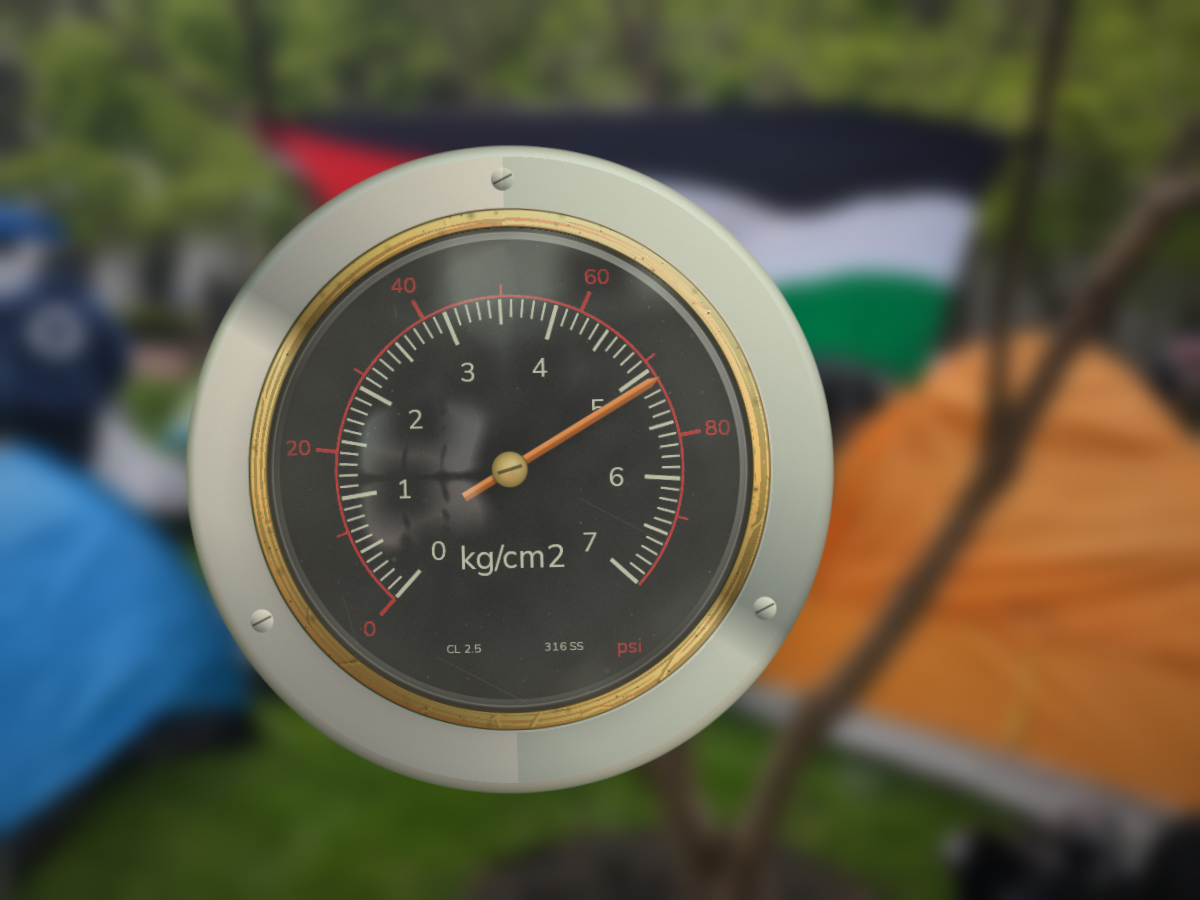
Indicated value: 5.1 kg/cm²
